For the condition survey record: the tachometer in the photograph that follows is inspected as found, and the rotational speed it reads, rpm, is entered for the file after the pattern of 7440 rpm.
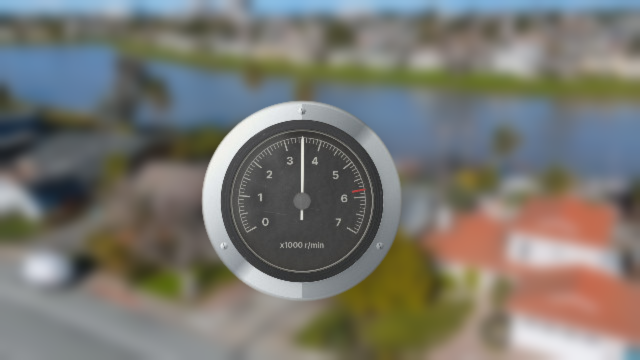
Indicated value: 3500 rpm
